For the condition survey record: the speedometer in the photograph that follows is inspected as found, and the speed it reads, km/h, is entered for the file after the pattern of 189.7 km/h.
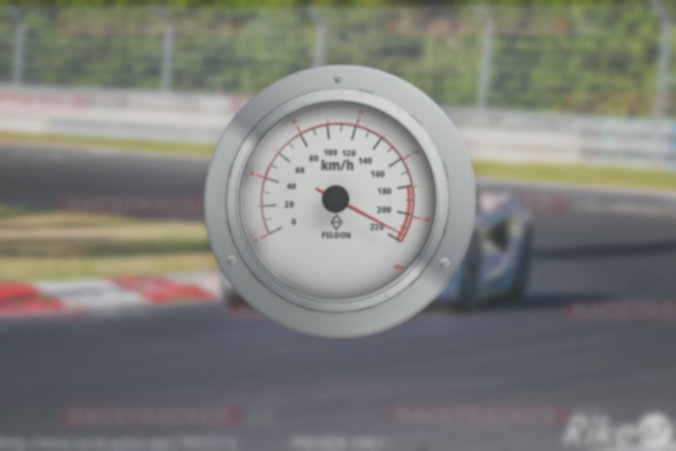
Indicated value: 215 km/h
